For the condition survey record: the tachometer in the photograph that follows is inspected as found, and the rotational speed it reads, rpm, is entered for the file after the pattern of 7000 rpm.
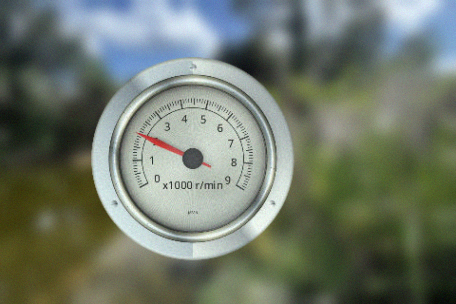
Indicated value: 2000 rpm
